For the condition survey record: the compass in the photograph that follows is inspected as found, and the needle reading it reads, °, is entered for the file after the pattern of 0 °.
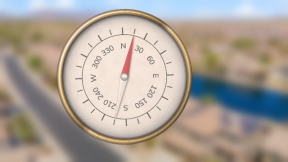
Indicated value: 15 °
